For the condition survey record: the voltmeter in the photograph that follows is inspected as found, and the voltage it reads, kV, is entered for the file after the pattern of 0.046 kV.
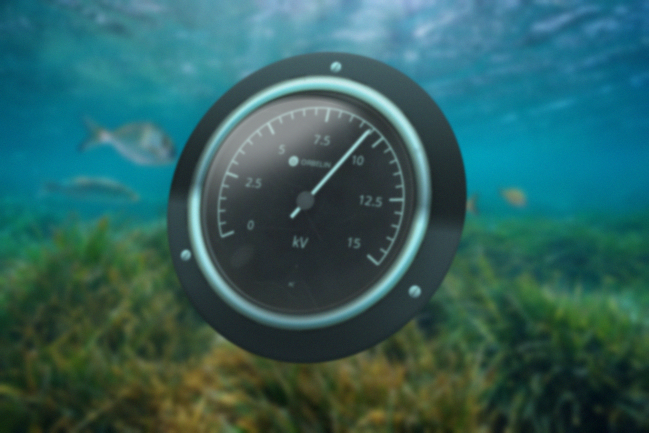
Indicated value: 9.5 kV
